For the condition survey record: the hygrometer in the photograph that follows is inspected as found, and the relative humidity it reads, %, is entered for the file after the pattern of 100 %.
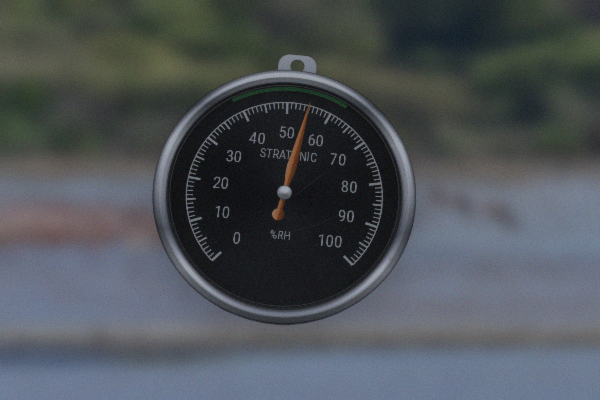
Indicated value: 55 %
